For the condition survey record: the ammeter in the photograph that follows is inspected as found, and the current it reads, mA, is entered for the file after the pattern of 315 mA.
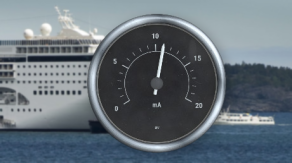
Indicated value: 11 mA
